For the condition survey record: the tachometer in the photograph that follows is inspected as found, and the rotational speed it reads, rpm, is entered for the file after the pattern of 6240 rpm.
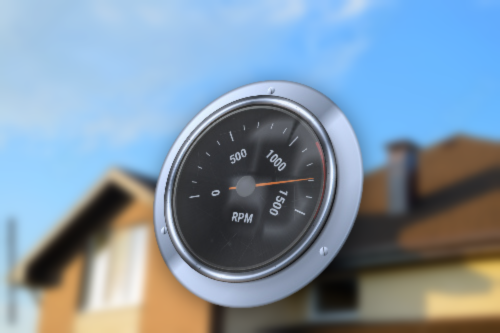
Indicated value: 1300 rpm
